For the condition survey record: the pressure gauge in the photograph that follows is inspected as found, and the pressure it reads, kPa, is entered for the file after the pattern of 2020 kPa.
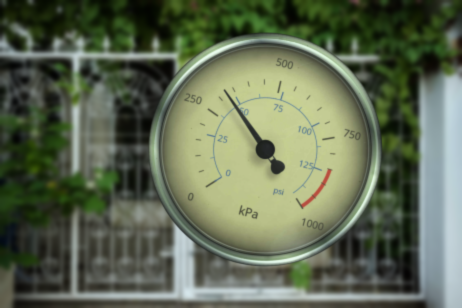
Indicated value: 325 kPa
